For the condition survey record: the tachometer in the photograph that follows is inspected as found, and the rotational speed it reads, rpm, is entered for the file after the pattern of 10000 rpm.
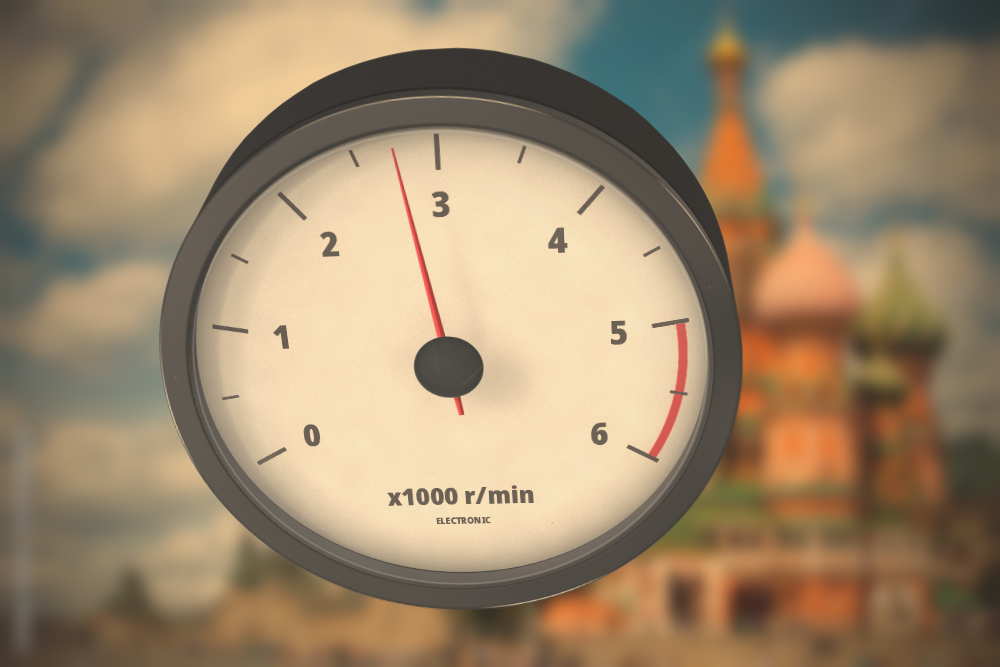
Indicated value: 2750 rpm
